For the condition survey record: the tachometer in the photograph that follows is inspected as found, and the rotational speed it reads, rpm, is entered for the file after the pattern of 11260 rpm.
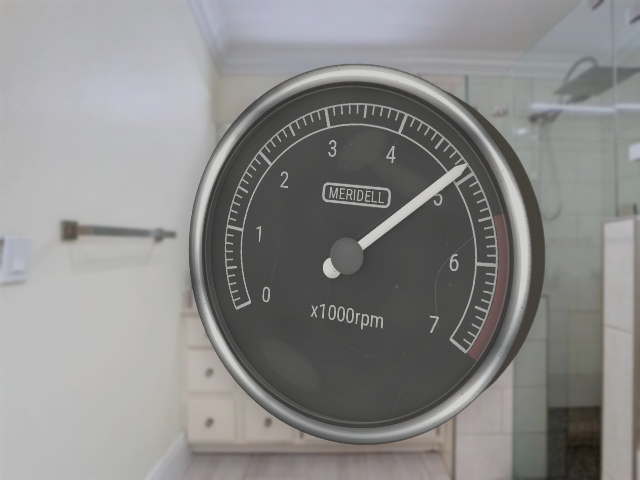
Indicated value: 4900 rpm
